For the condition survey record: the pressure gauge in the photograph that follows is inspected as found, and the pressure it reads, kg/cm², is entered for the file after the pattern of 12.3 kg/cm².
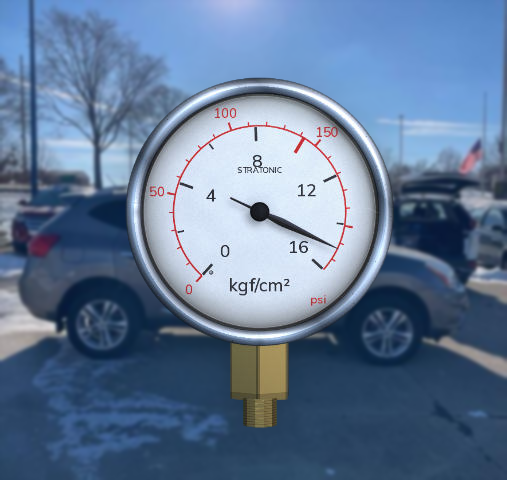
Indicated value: 15 kg/cm²
